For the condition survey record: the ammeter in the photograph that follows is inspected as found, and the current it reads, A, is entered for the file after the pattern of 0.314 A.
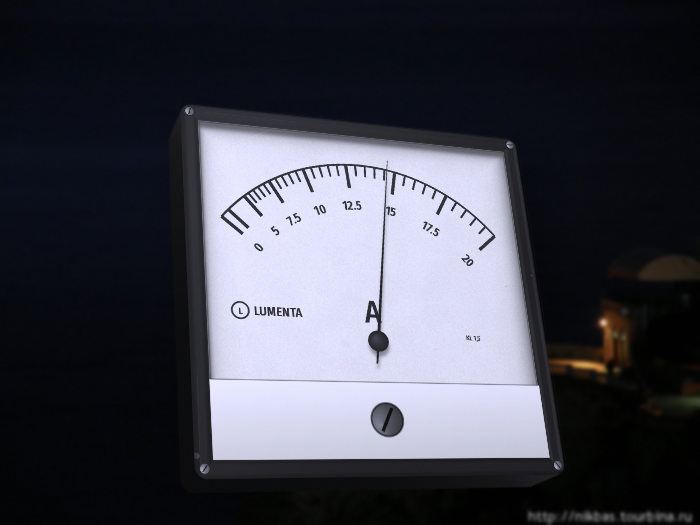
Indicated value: 14.5 A
